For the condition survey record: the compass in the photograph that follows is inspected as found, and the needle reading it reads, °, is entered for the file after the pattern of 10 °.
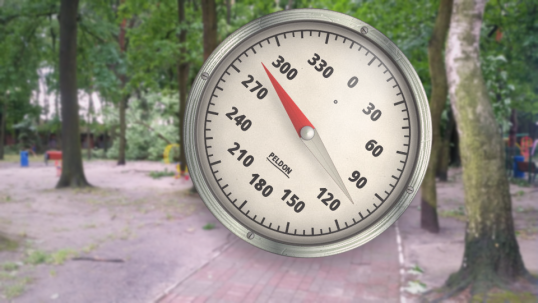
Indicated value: 285 °
